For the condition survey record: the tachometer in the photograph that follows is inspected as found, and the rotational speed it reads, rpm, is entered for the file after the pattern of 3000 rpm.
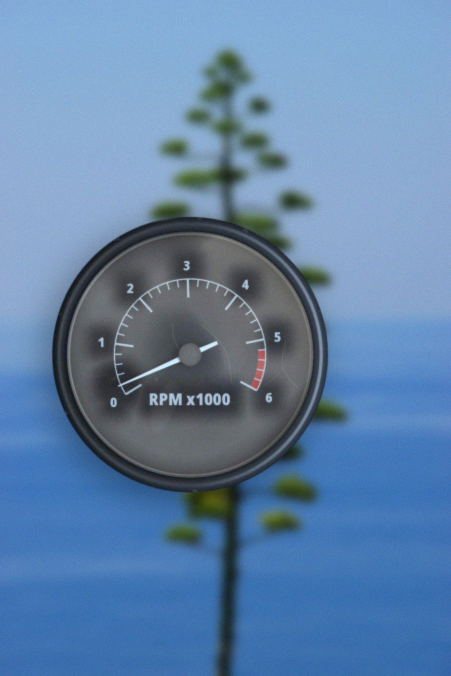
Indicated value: 200 rpm
